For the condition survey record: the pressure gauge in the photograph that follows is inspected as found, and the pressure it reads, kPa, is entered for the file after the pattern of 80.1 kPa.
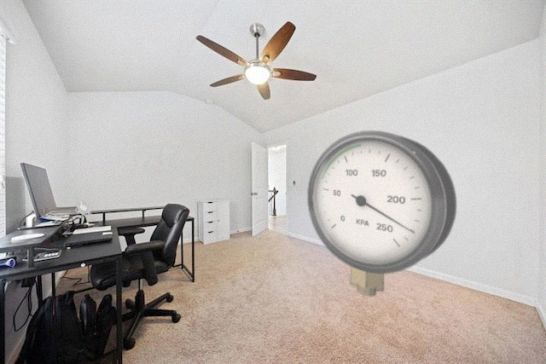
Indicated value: 230 kPa
